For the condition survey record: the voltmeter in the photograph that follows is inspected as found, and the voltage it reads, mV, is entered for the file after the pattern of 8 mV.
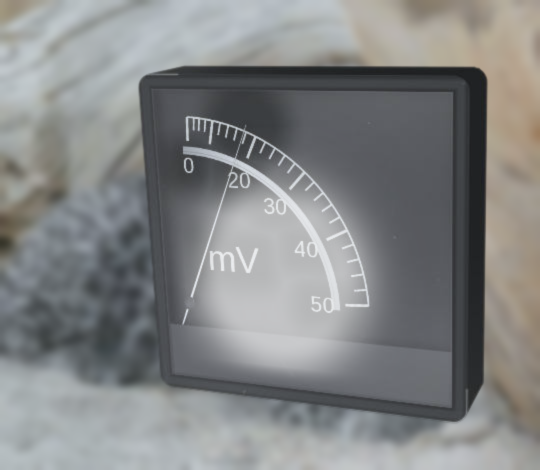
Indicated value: 18 mV
